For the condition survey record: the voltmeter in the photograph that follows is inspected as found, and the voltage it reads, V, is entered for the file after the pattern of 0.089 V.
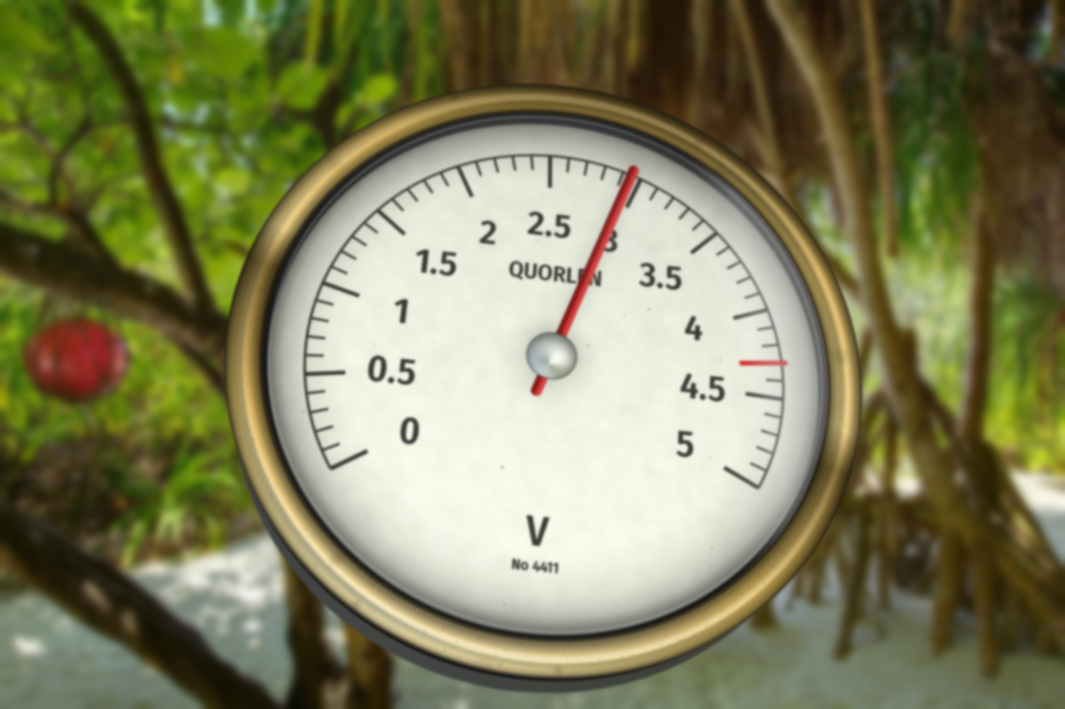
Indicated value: 2.95 V
